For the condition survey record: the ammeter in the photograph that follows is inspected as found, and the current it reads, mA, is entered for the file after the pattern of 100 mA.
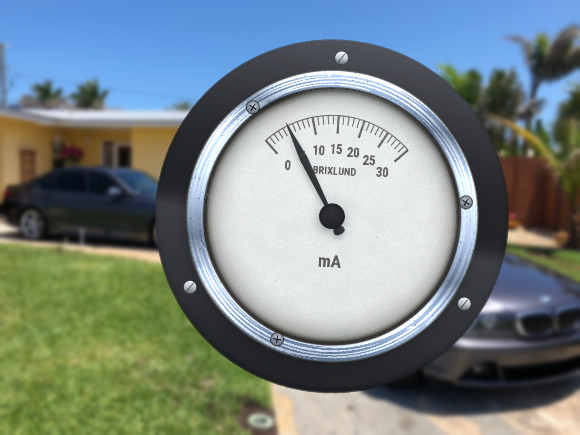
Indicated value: 5 mA
